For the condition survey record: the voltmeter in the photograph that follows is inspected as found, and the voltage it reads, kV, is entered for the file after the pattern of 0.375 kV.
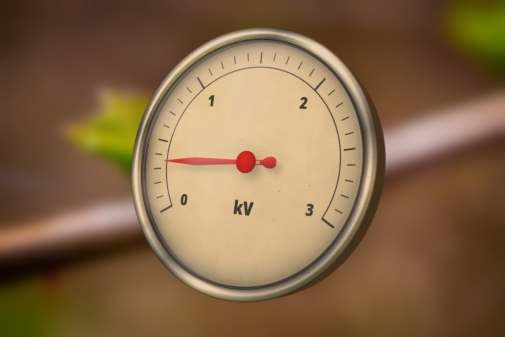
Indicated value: 0.35 kV
